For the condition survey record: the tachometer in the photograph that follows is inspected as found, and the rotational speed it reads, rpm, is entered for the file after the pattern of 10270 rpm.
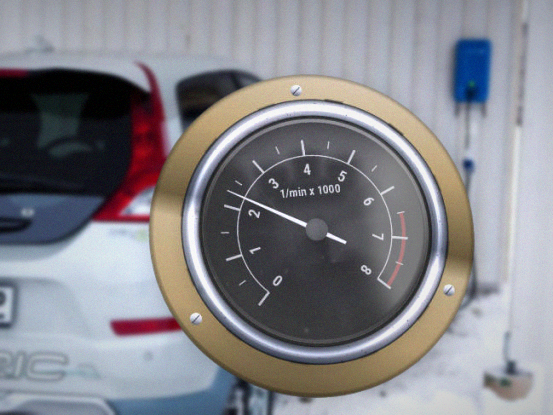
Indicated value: 2250 rpm
